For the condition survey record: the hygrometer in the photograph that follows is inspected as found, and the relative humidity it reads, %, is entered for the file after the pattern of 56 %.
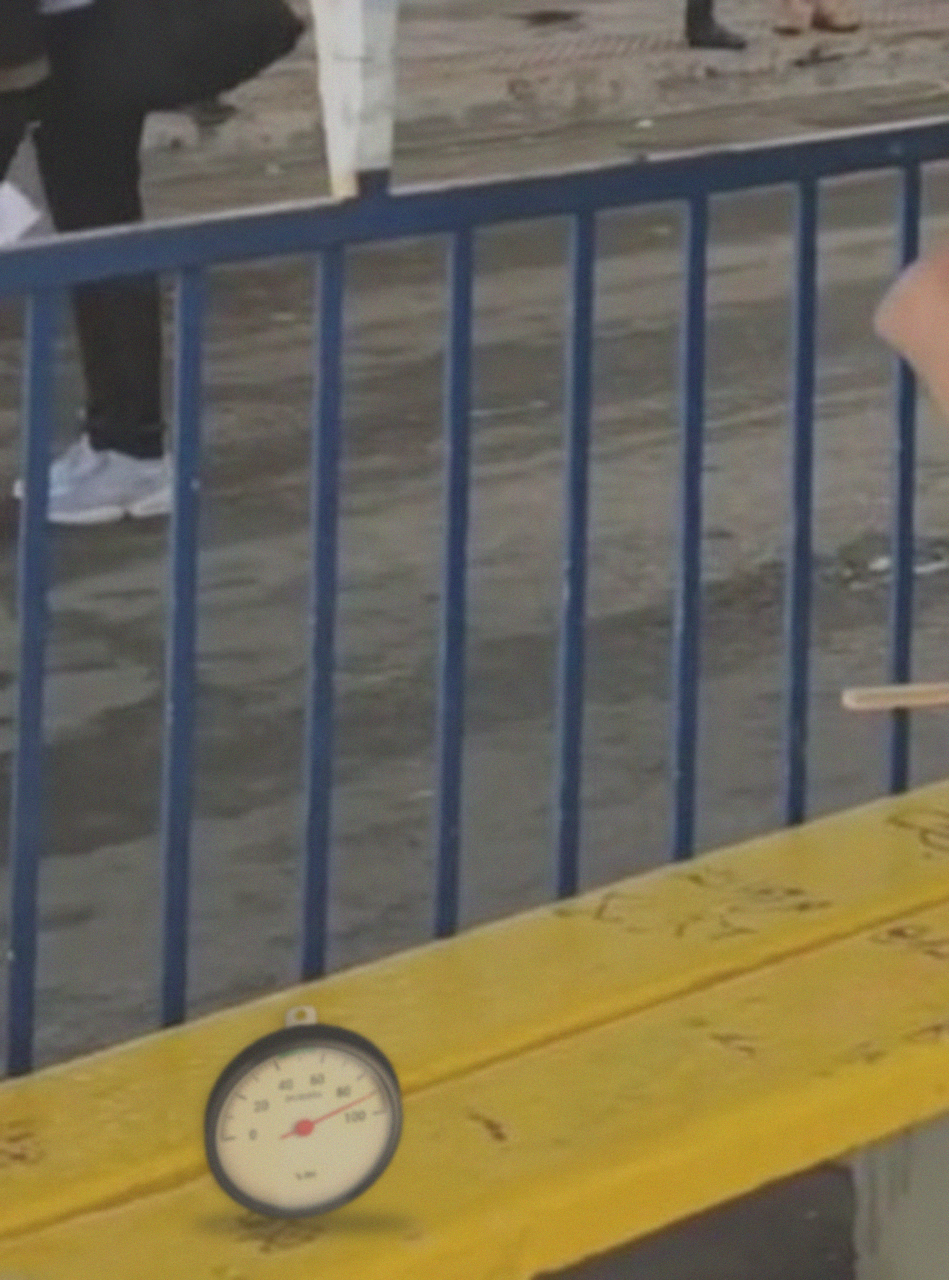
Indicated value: 90 %
